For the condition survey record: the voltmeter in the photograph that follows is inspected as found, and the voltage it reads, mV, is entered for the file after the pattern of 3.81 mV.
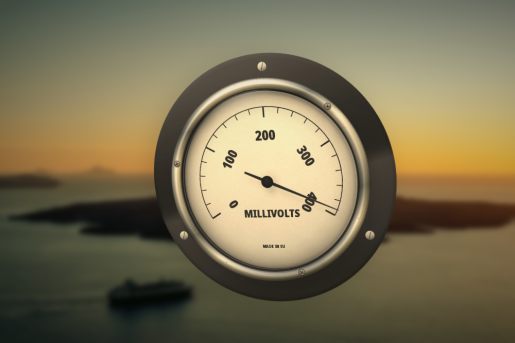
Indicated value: 390 mV
